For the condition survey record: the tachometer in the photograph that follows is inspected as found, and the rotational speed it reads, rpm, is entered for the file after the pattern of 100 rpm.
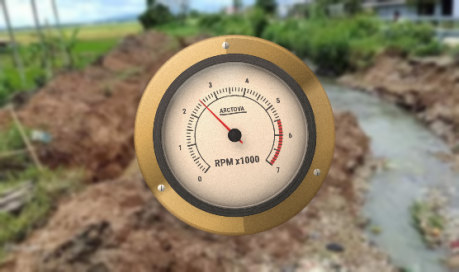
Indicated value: 2500 rpm
